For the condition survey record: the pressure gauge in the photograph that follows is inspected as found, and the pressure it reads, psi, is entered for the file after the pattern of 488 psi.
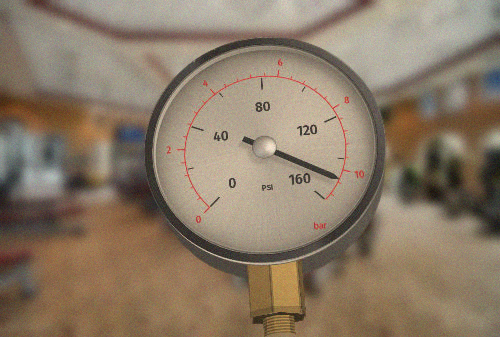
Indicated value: 150 psi
